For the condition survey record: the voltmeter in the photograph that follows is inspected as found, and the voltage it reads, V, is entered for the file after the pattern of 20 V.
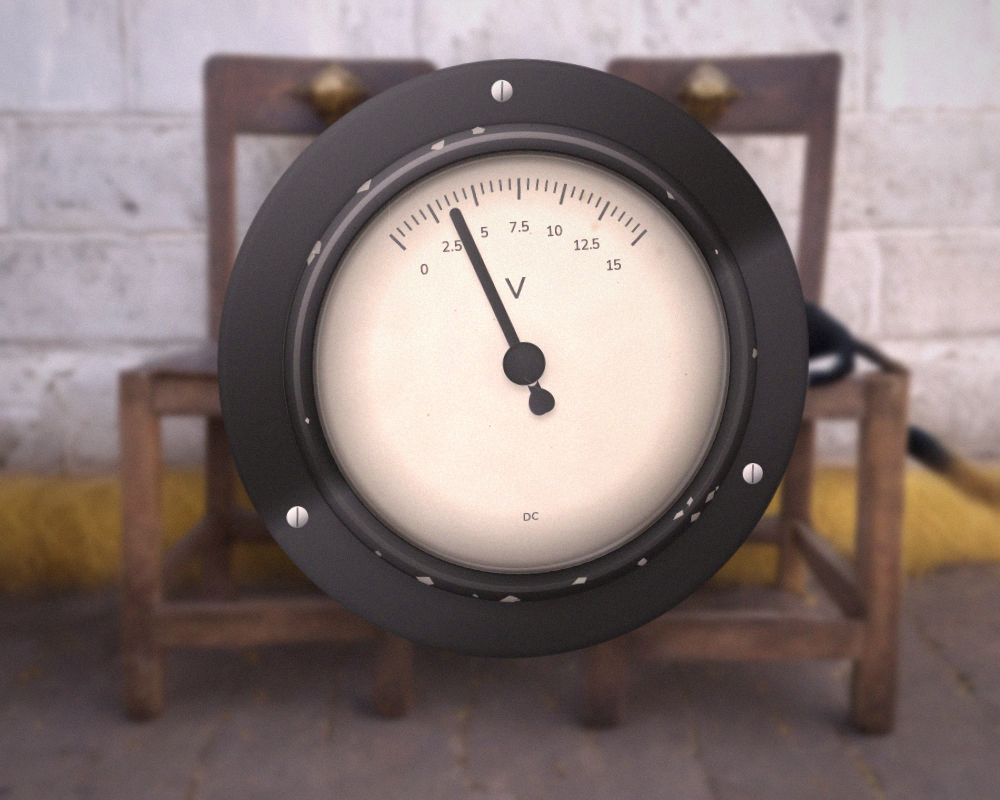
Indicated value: 3.5 V
